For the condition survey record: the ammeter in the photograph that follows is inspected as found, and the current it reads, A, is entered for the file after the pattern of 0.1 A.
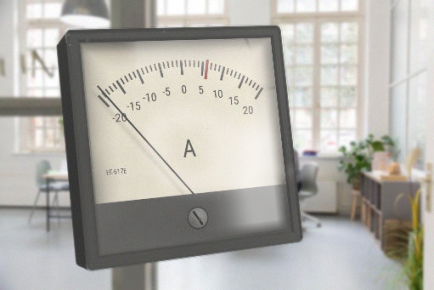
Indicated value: -19 A
